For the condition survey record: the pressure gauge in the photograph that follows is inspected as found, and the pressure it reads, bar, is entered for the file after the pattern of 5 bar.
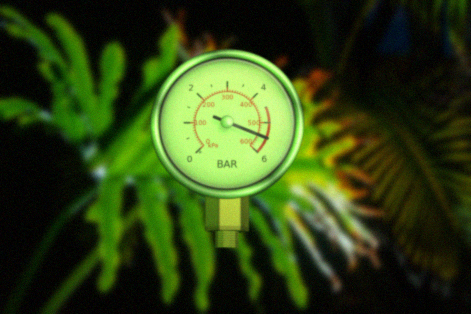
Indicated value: 5.5 bar
